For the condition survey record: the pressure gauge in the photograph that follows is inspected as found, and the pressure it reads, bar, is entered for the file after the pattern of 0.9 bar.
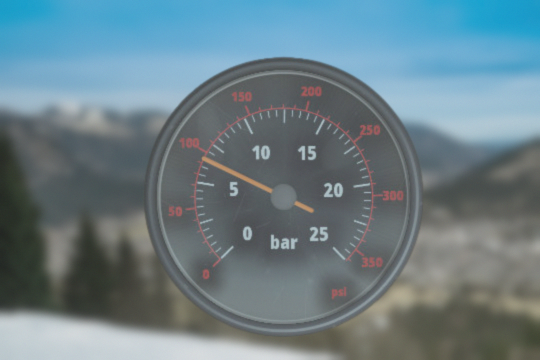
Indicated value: 6.5 bar
